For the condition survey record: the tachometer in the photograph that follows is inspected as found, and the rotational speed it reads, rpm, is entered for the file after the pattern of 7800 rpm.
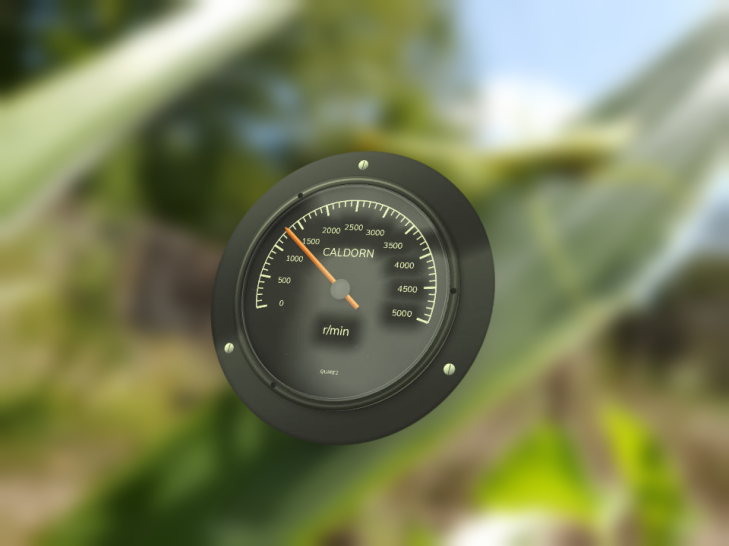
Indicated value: 1300 rpm
